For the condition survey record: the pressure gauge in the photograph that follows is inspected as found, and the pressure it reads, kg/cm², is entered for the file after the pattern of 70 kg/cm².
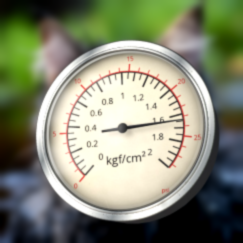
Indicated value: 1.65 kg/cm²
